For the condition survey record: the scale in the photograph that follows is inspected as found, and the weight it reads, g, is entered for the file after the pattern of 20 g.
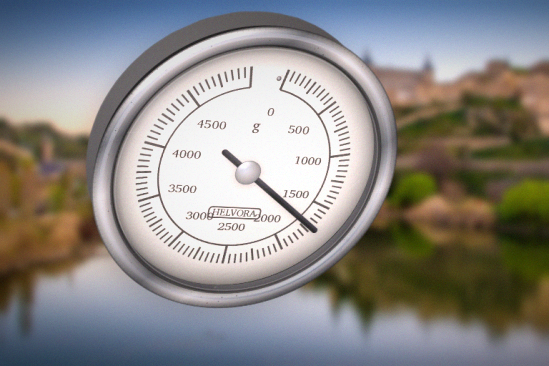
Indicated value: 1700 g
